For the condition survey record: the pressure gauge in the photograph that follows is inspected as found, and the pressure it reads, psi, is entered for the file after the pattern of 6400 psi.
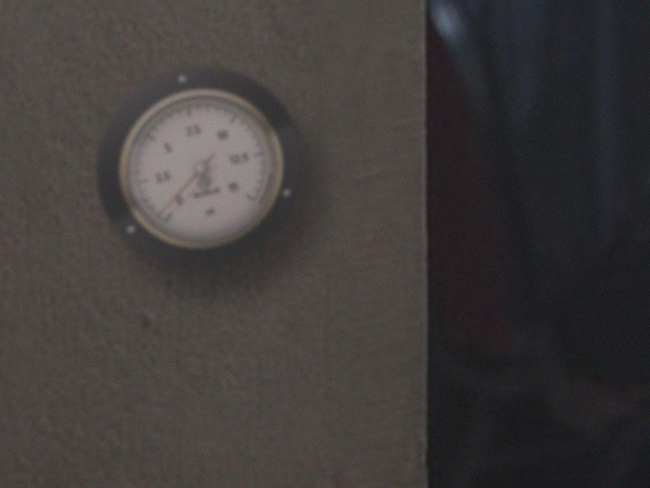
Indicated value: 0.5 psi
